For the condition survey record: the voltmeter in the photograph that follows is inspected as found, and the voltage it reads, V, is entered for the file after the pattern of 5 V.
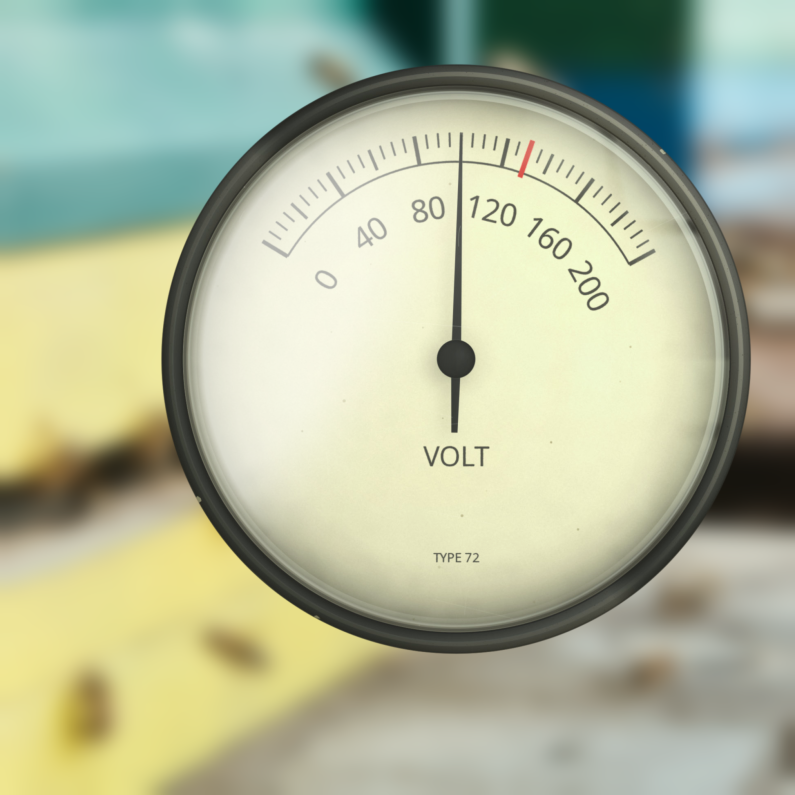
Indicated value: 100 V
